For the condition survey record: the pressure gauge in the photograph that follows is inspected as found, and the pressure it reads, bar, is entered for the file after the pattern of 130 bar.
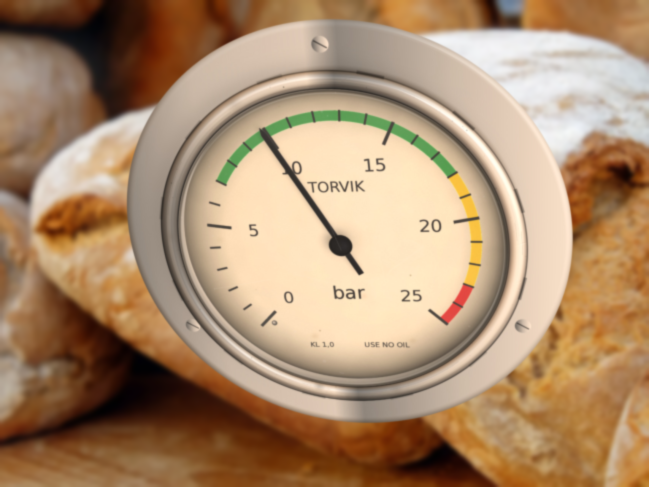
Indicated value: 10 bar
